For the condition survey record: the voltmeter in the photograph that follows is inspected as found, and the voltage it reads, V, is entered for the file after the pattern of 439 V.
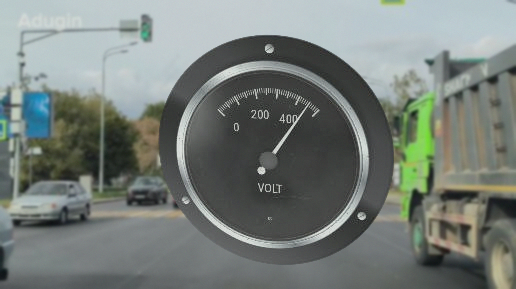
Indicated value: 450 V
